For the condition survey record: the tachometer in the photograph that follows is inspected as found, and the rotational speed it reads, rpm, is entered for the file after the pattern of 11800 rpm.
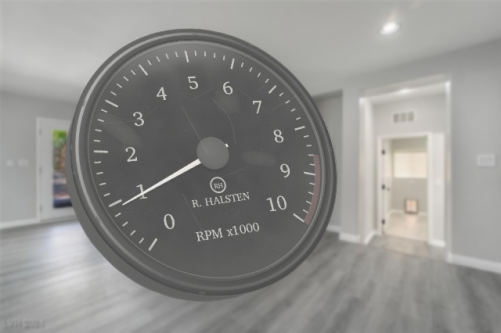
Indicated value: 900 rpm
